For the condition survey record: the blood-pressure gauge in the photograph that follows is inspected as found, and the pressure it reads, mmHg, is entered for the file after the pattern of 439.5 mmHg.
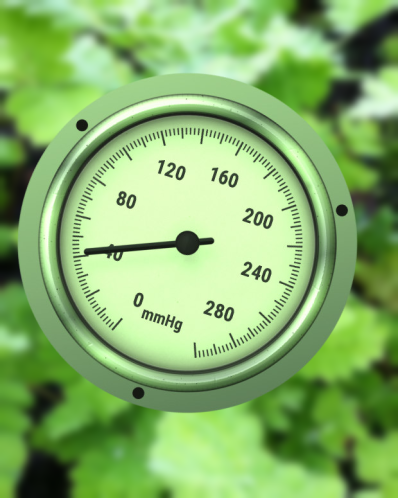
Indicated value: 42 mmHg
